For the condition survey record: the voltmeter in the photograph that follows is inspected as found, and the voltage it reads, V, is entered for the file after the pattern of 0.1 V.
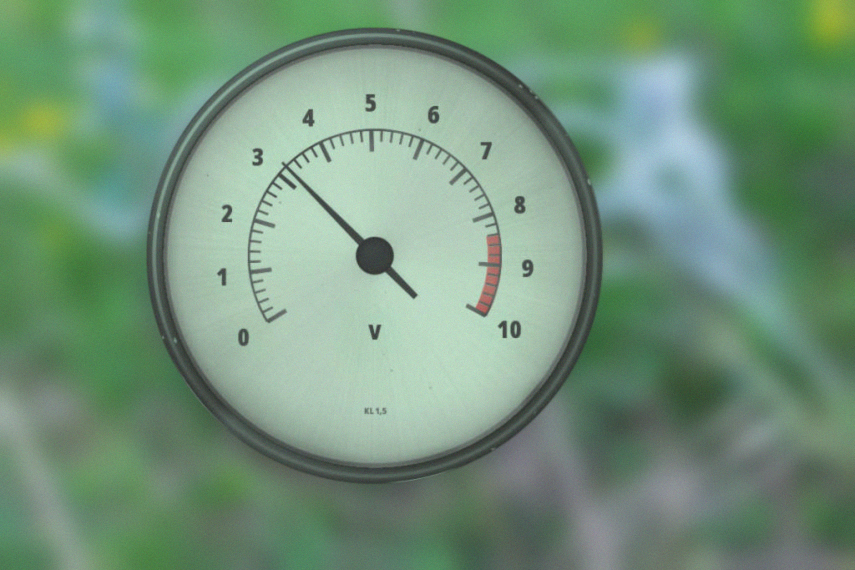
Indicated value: 3.2 V
